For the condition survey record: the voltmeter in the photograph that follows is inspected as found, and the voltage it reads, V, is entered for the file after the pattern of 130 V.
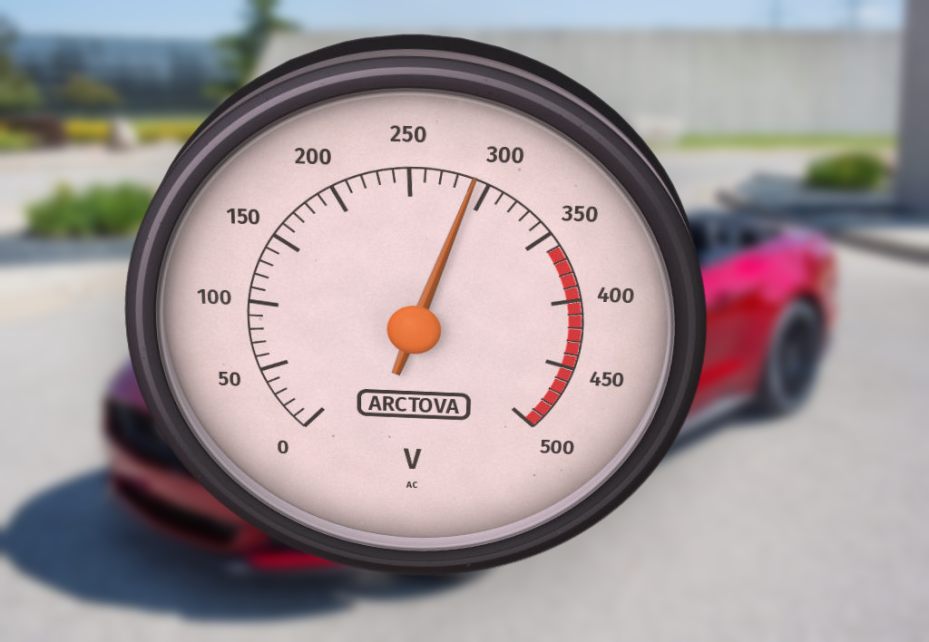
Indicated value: 290 V
